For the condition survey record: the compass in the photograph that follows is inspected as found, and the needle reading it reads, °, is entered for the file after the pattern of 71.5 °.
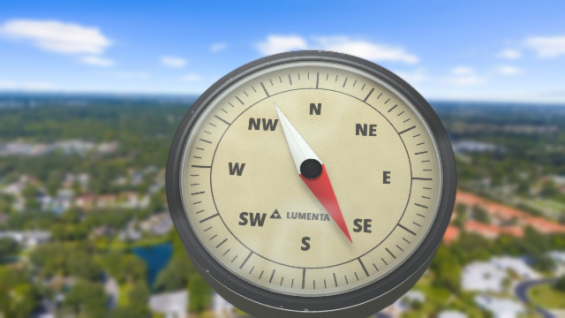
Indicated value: 150 °
